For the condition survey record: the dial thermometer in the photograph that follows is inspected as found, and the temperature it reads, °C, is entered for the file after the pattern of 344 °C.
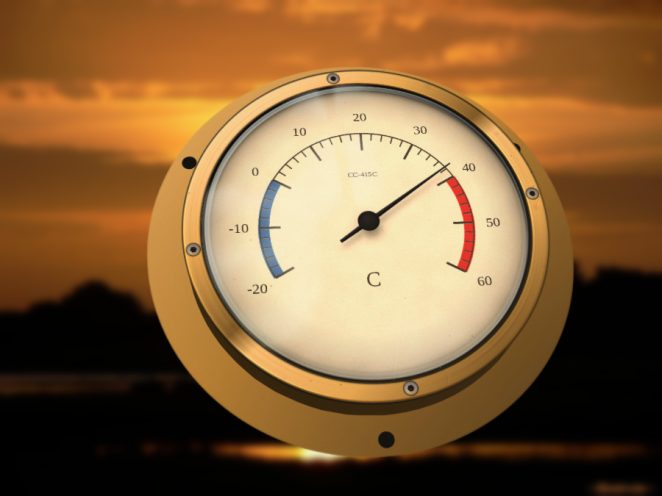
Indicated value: 38 °C
